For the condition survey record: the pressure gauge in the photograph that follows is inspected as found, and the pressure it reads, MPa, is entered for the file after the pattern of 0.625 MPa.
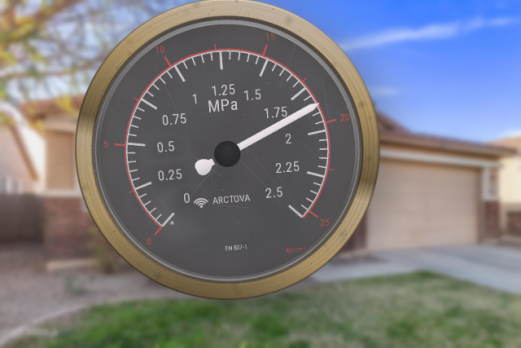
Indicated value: 1.85 MPa
